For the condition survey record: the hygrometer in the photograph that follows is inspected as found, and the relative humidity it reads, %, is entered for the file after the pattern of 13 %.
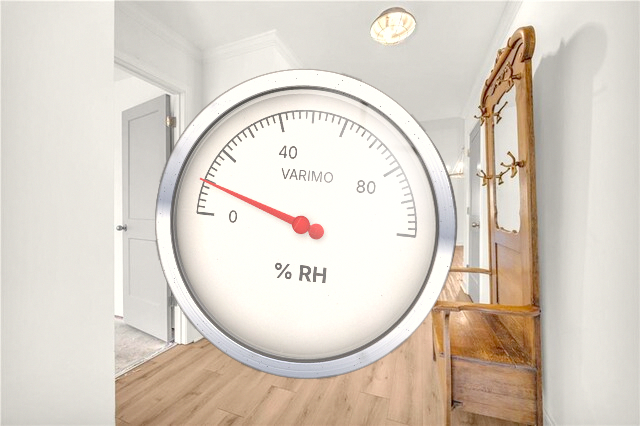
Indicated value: 10 %
